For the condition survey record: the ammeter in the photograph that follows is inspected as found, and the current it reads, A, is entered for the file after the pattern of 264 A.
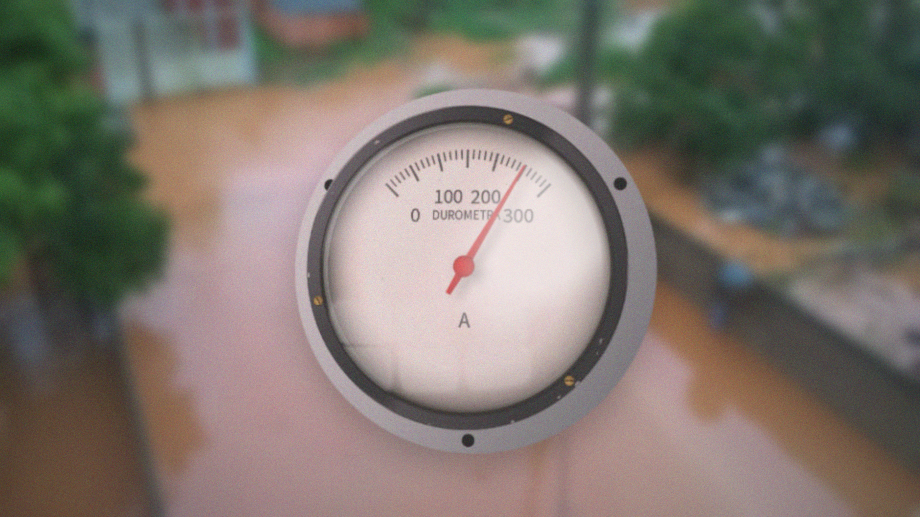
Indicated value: 250 A
